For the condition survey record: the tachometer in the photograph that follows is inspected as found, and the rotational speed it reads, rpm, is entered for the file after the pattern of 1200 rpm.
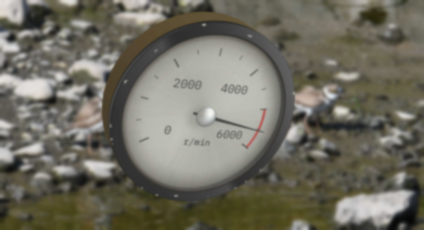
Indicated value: 5500 rpm
